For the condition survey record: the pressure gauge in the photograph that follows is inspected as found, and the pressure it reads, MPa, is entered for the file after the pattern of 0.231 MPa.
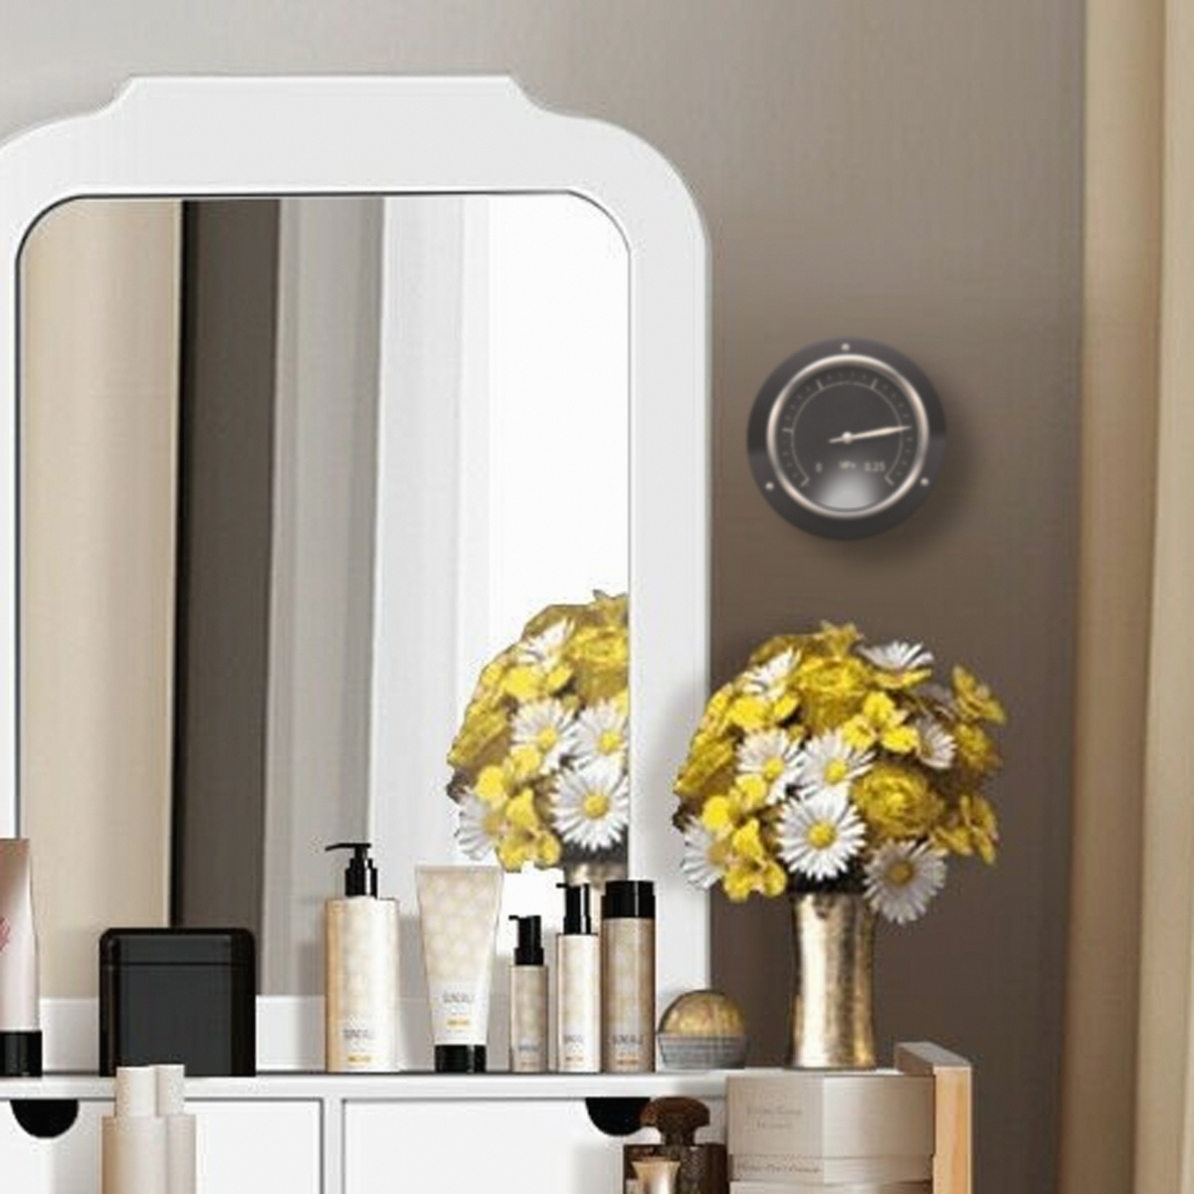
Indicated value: 0.2 MPa
